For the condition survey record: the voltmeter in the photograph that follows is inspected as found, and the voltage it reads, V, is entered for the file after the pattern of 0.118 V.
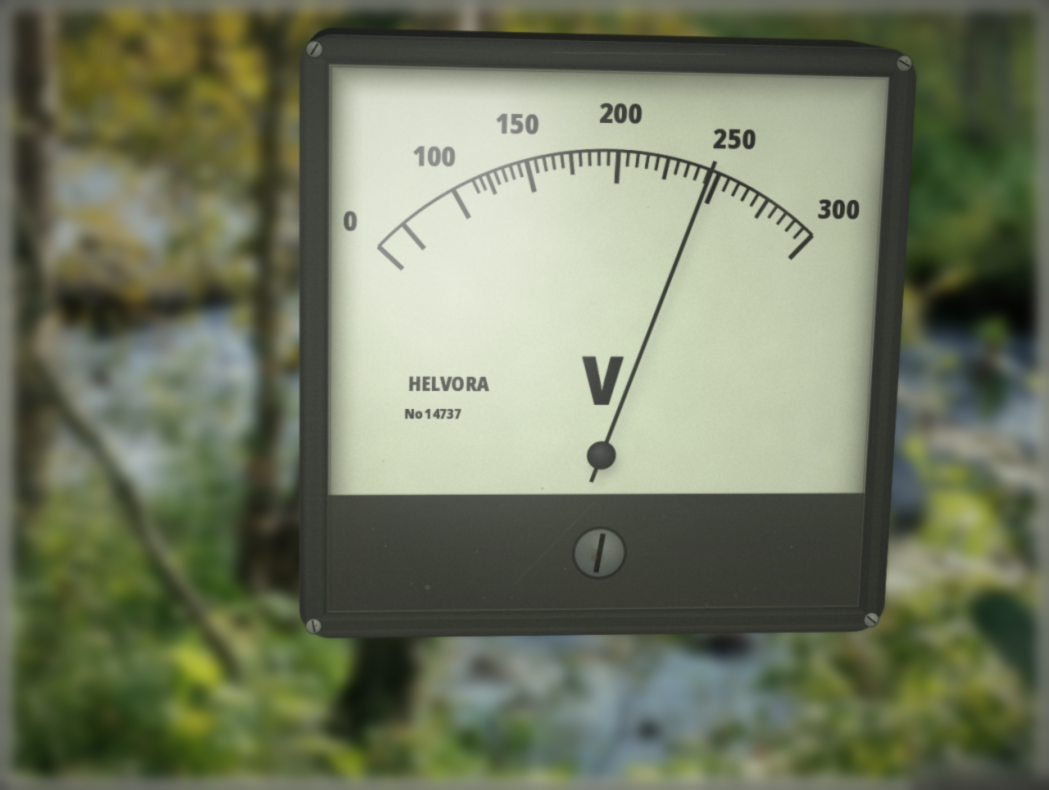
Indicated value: 245 V
